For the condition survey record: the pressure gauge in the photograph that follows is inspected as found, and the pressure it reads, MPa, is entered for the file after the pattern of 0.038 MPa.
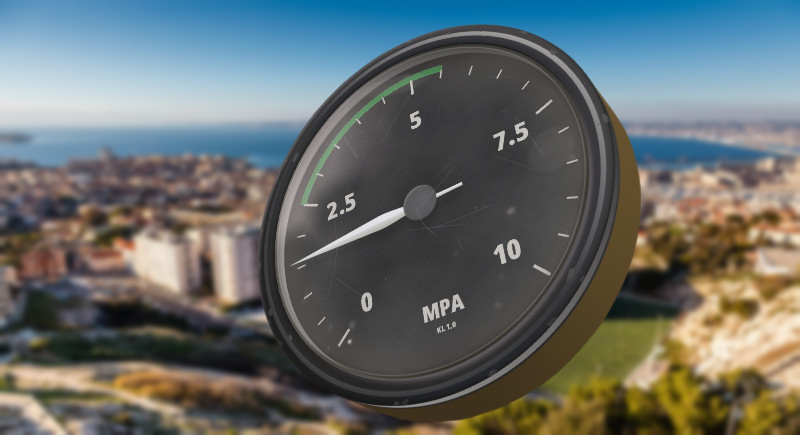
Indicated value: 1.5 MPa
